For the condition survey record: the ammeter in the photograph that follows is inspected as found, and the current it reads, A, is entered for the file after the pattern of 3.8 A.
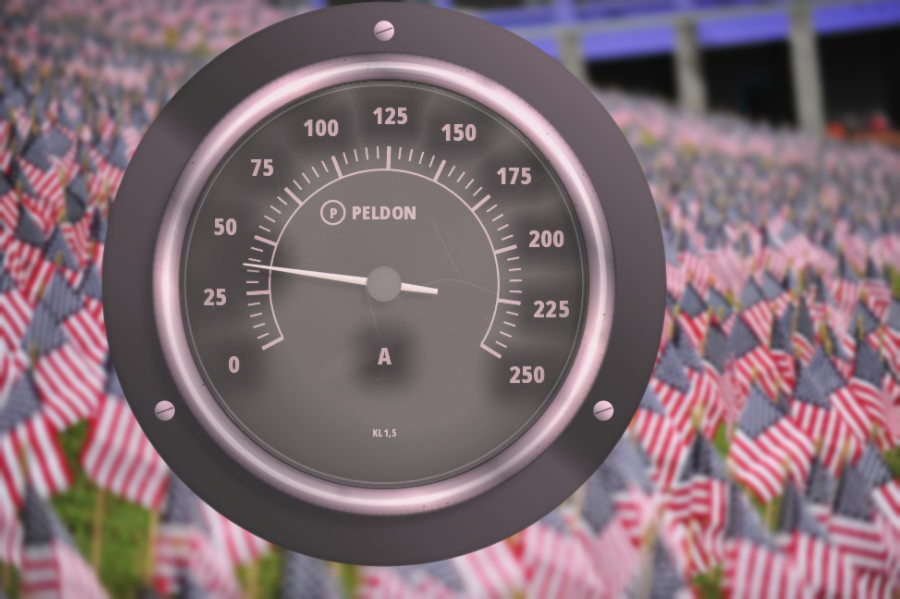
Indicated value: 37.5 A
